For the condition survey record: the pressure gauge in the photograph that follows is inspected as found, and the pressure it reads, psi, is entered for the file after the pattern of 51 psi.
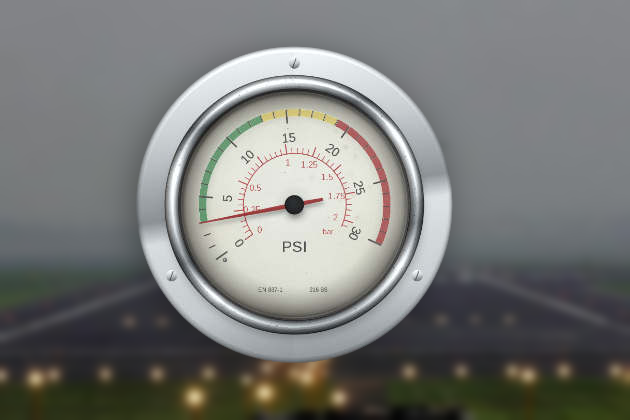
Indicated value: 3 psi
